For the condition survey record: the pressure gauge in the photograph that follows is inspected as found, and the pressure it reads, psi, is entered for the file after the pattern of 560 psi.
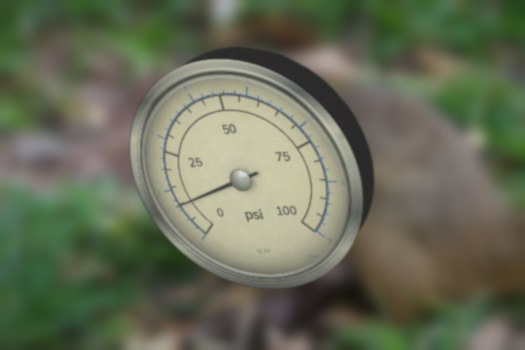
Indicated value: 10 psi
